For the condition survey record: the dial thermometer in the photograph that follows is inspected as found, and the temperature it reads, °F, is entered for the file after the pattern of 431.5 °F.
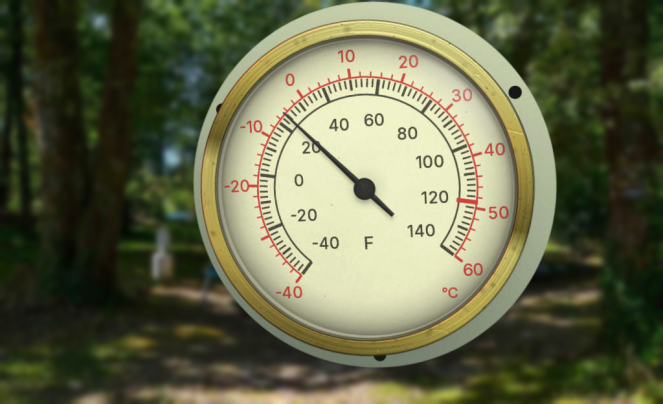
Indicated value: 24 °F
